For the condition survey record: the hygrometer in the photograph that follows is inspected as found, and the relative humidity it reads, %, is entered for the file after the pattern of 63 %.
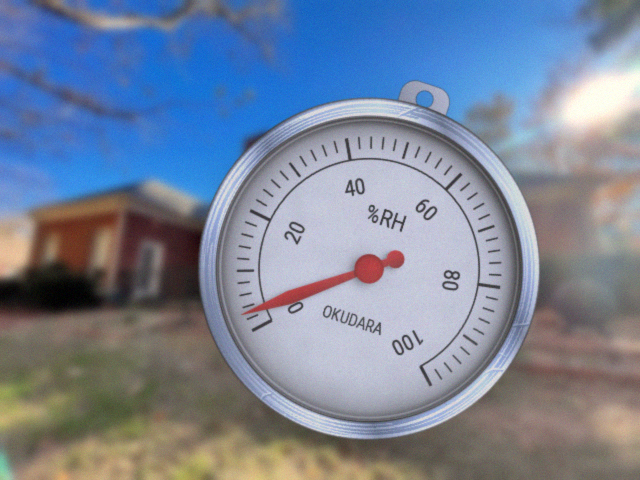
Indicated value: 3 %
